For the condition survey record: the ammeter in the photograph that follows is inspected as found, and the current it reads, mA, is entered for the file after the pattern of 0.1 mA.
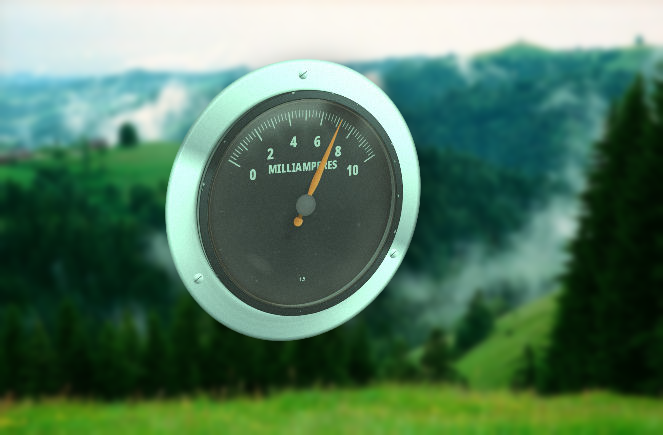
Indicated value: 7 mA
